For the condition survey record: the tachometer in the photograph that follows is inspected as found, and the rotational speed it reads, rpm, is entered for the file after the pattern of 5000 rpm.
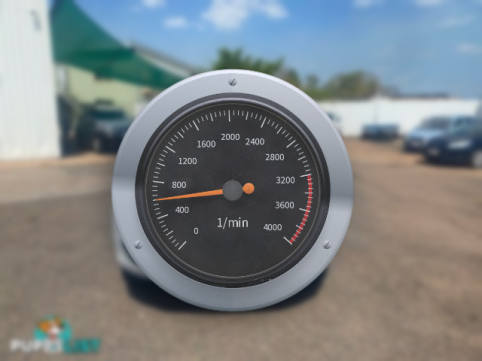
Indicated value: 600 rpm
